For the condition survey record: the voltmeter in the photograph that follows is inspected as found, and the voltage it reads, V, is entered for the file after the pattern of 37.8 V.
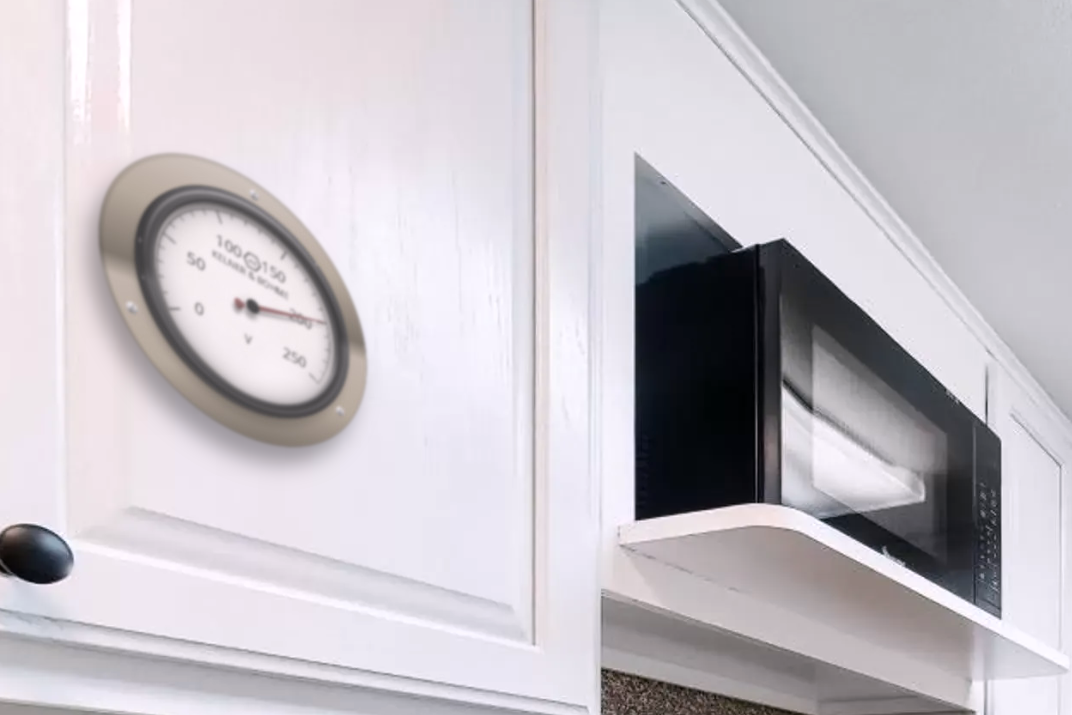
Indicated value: 200 V
